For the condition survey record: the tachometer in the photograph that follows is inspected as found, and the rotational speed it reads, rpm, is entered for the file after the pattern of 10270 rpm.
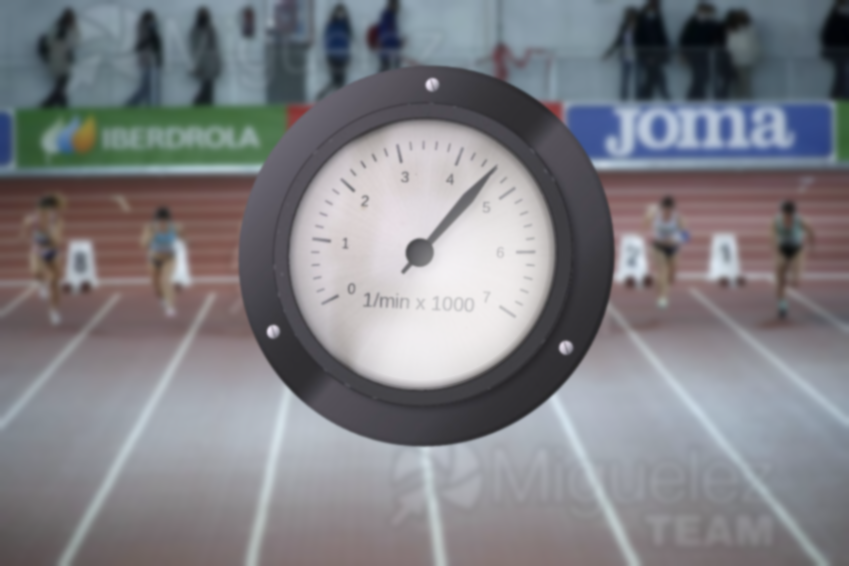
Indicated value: 4600 rpm
